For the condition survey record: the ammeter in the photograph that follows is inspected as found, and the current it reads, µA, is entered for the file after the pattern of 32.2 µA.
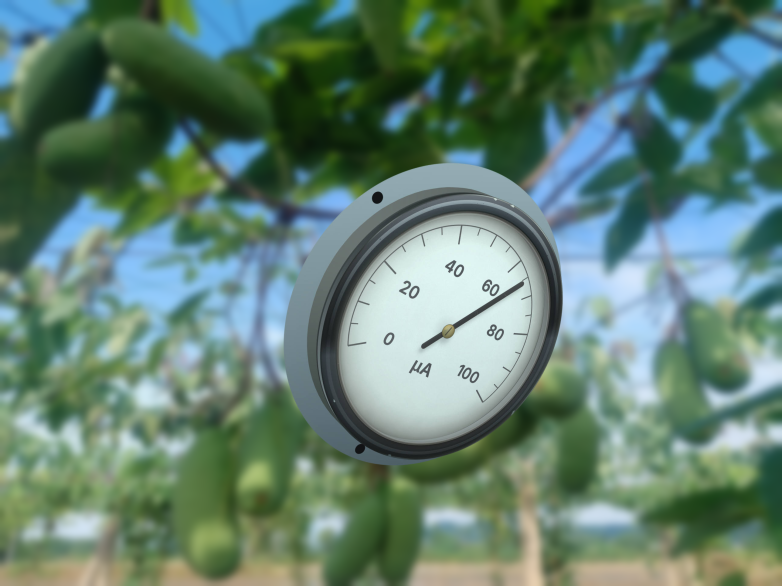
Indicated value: 65 µA
